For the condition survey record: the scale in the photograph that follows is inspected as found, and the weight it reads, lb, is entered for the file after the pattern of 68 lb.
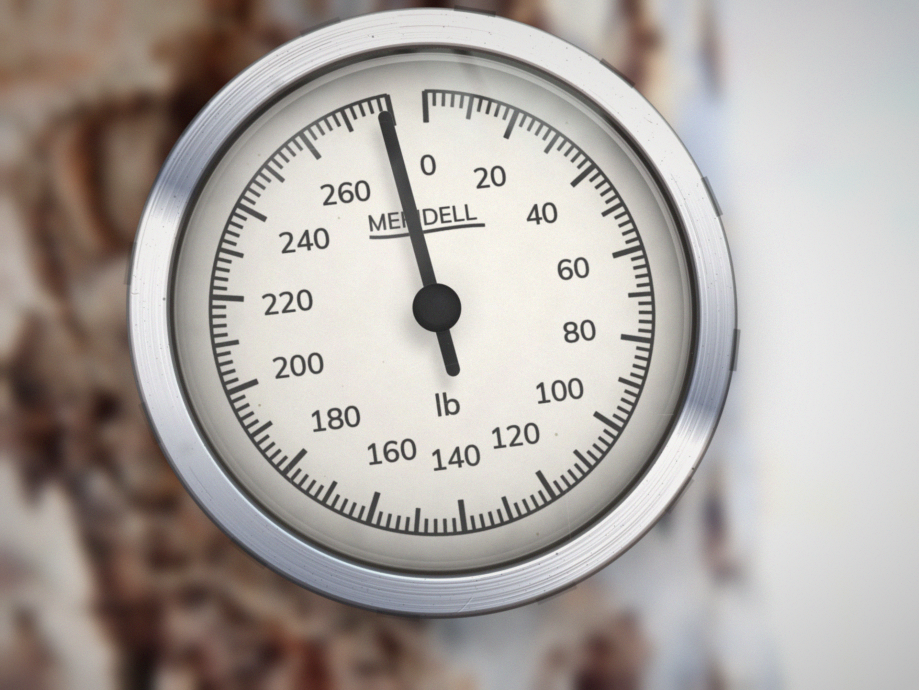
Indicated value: 278 lb
